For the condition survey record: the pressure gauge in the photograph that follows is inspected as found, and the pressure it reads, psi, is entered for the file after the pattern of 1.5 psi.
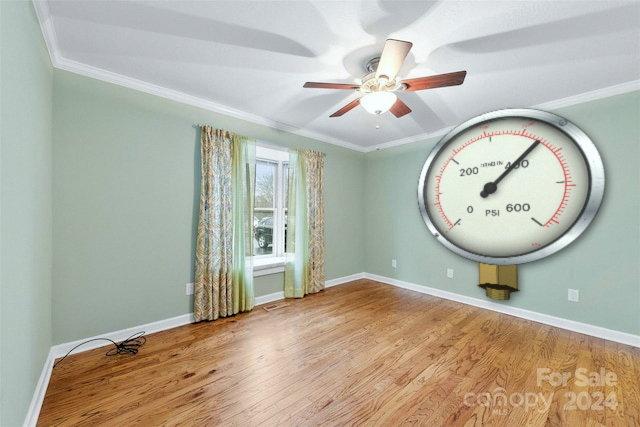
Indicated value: 400 psi
